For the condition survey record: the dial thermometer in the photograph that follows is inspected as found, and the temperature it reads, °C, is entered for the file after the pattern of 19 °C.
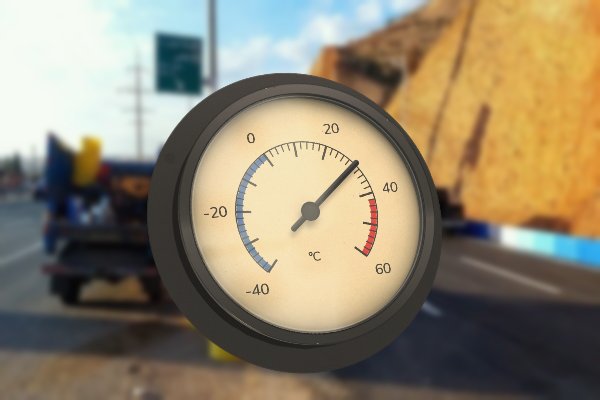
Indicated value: 30 °C
